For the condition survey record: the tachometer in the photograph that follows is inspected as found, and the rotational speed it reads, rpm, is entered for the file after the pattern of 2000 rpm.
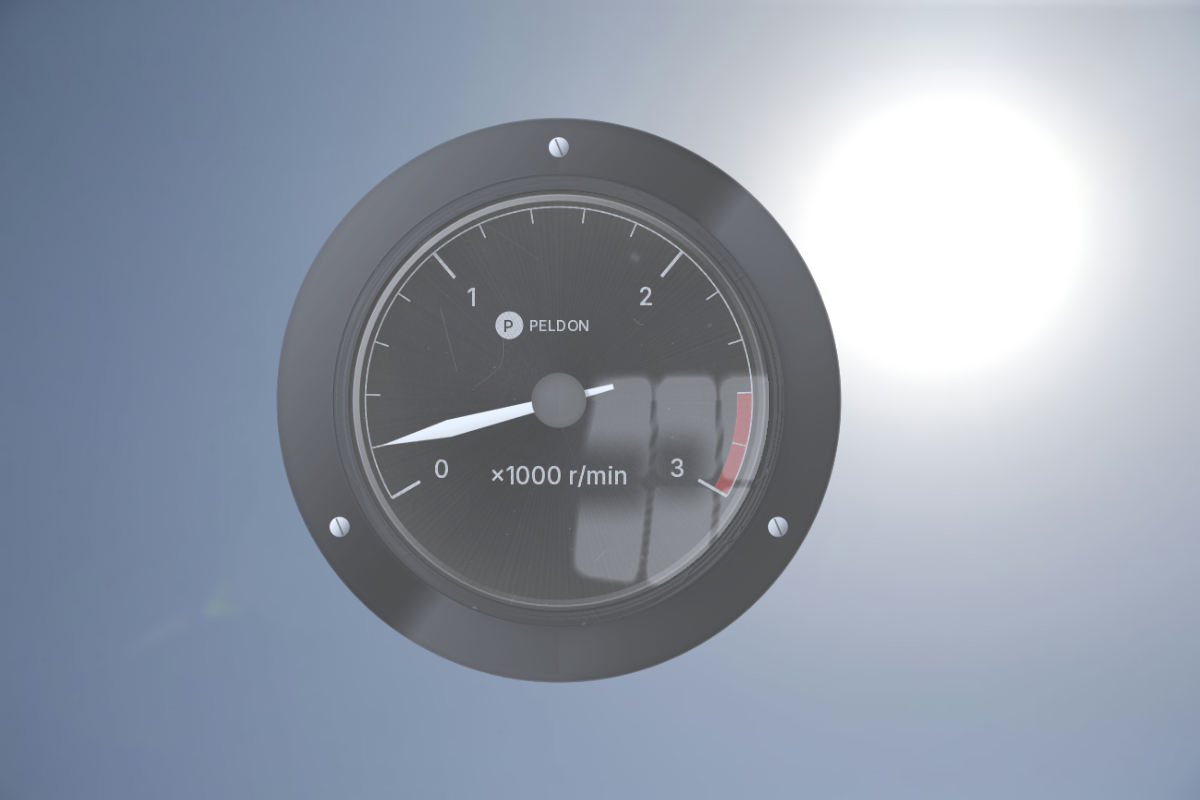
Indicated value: 200 rpm
